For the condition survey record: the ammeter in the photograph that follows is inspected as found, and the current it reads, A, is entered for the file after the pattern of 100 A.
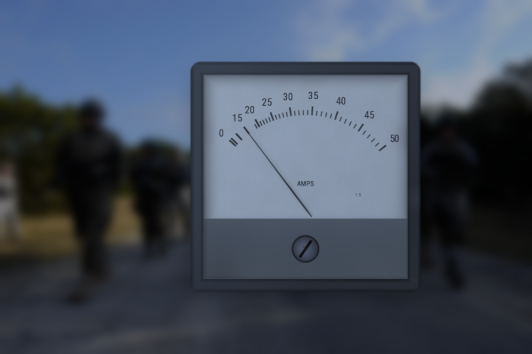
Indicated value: 15 A
